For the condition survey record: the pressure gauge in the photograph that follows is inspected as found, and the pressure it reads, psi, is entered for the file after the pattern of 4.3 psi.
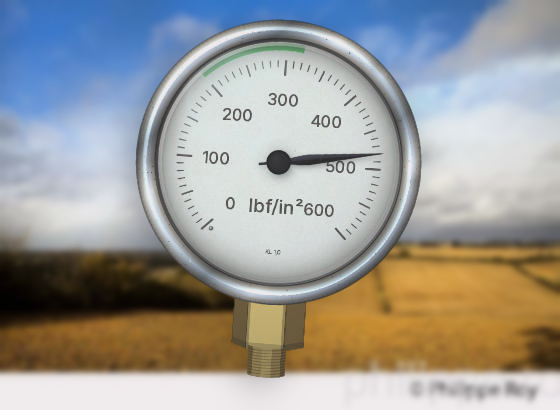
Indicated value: 480 psi
